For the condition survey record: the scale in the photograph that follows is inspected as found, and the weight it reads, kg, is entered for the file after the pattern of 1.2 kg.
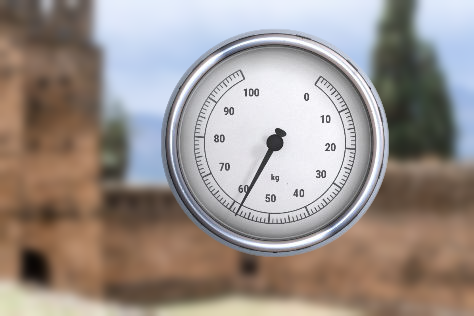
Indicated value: 58 kg
